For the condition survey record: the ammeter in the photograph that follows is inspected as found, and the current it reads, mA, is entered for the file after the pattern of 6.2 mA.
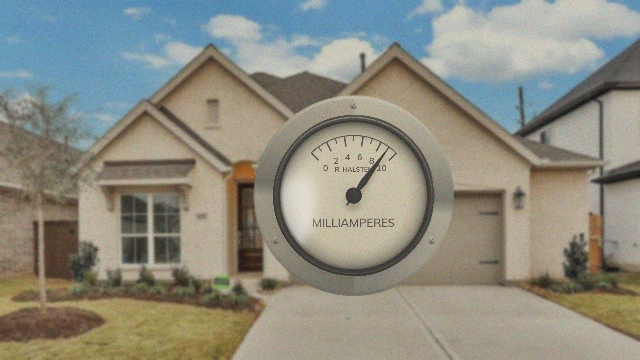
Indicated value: 9 mA
